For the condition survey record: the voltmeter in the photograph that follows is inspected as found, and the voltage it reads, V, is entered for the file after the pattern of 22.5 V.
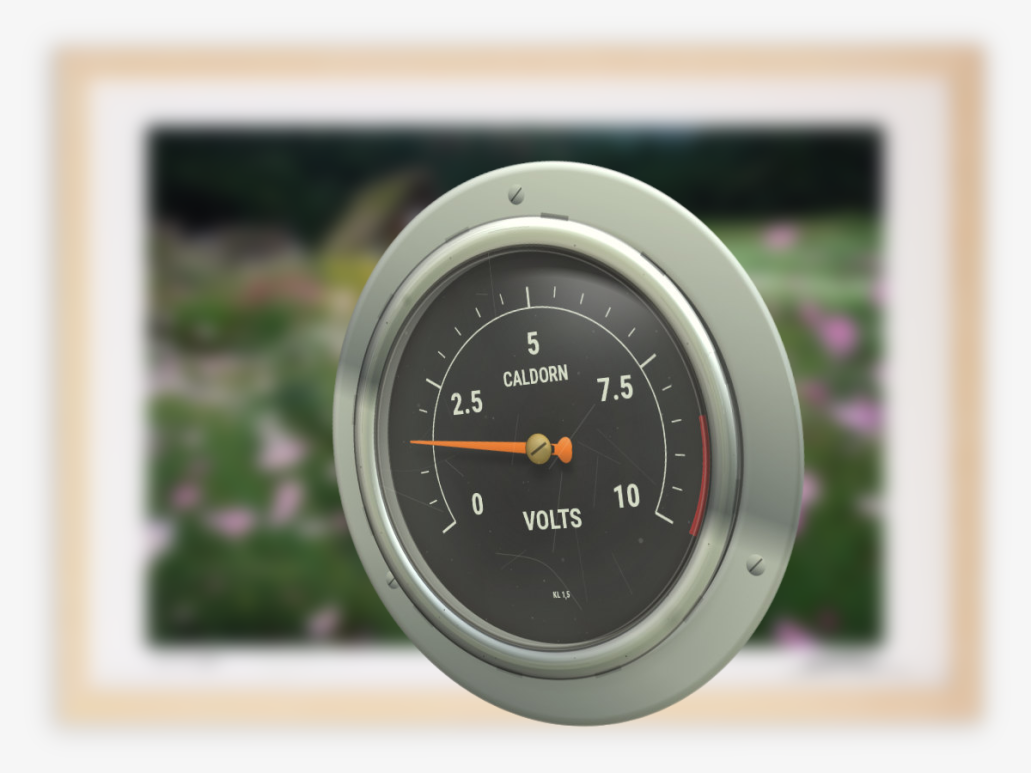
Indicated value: 1.5 V
